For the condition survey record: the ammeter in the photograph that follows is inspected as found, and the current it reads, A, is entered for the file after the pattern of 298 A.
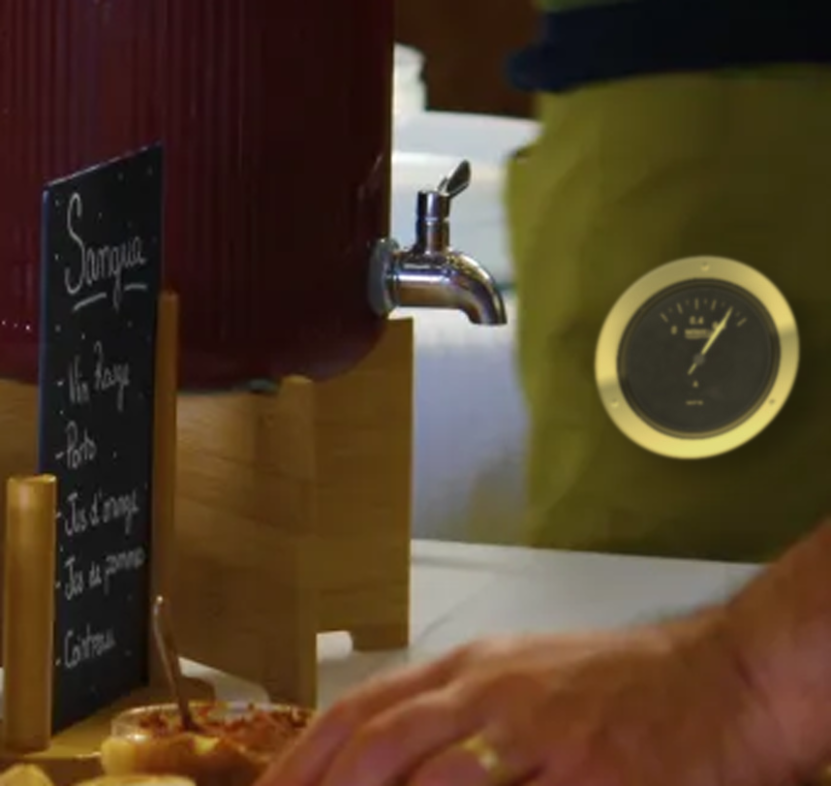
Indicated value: 0.8 A
